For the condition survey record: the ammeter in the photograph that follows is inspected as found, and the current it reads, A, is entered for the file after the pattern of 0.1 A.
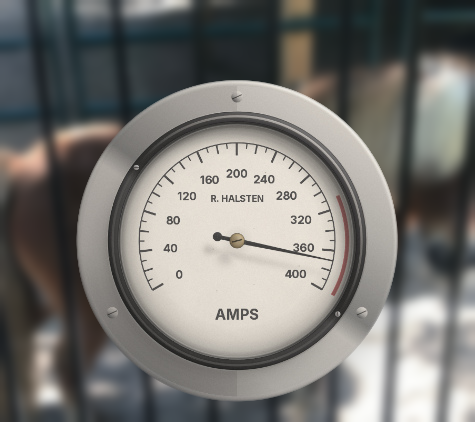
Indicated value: 370 A
